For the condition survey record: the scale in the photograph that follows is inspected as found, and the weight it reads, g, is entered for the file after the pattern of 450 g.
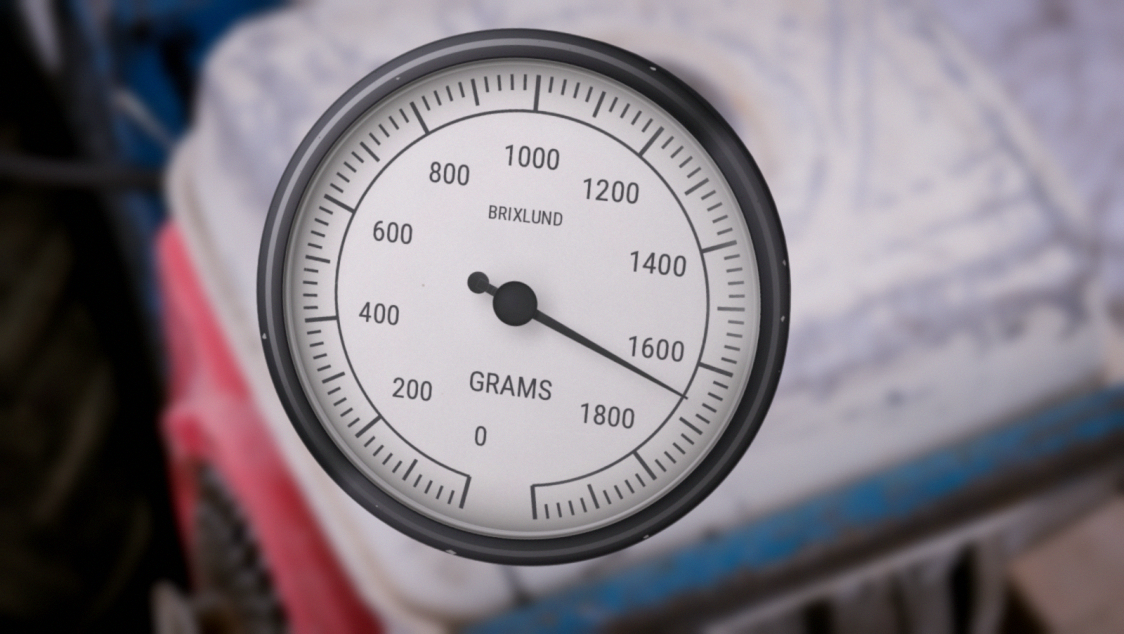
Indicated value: 1660 g
